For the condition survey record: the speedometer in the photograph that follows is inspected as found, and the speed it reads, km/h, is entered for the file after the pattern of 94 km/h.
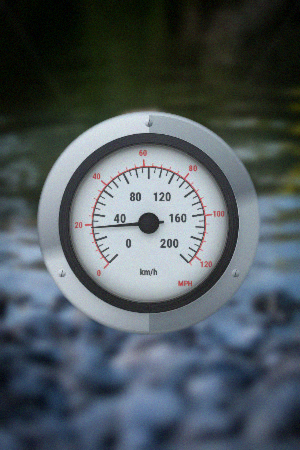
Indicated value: 30 km/h
